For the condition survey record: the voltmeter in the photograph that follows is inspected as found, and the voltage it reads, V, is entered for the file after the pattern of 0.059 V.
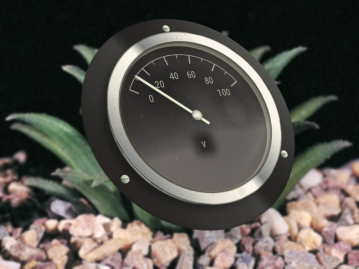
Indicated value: 10 V
